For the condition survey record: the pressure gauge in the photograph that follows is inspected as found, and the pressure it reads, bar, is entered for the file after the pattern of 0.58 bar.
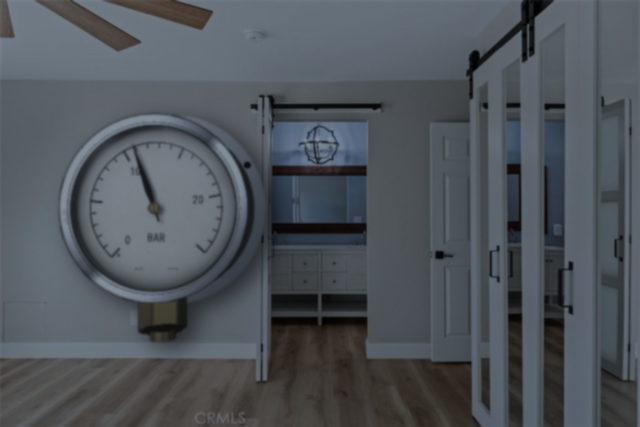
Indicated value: 11 bar
